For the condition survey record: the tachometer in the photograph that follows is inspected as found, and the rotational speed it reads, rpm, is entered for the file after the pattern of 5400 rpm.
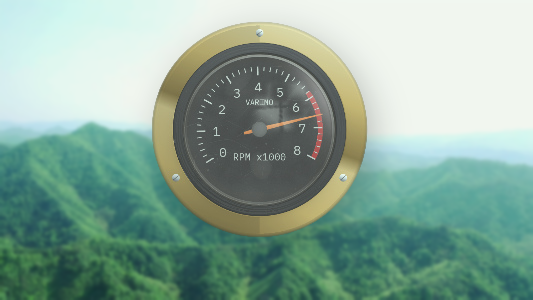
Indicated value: 6600 rpm
